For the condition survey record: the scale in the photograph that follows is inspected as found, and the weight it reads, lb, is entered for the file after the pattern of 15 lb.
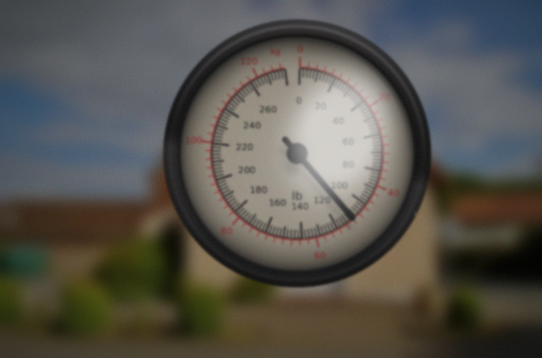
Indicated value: 110 lb
